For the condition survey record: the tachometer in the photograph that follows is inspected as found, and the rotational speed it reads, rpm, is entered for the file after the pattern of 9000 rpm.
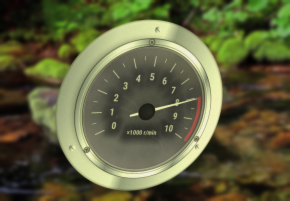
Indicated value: 8000 rpm
